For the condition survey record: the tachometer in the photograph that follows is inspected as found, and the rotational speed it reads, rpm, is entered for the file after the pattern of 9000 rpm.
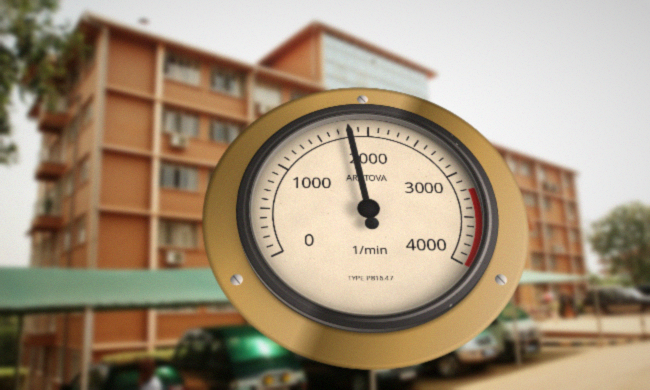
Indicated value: 1800 rpm
